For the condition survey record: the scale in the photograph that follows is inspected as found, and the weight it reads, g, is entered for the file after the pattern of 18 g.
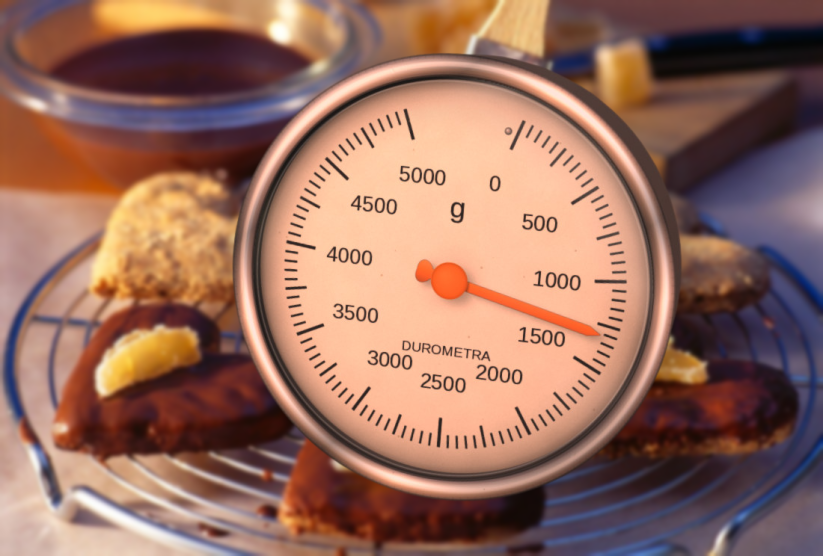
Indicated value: 1300 g
